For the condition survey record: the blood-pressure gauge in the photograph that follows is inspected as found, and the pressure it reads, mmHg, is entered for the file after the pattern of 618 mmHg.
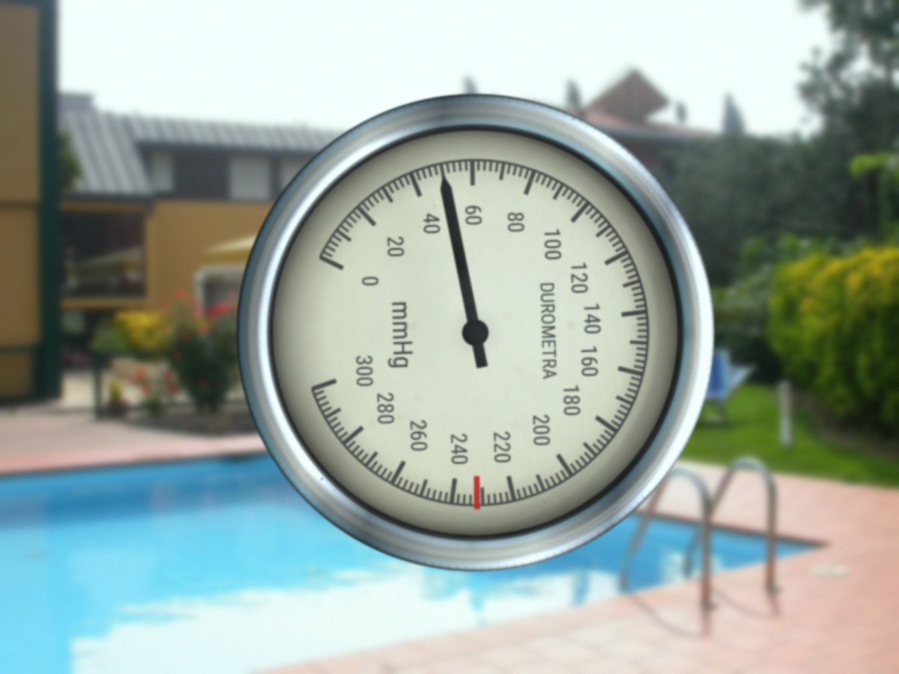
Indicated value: 50 mmHg
